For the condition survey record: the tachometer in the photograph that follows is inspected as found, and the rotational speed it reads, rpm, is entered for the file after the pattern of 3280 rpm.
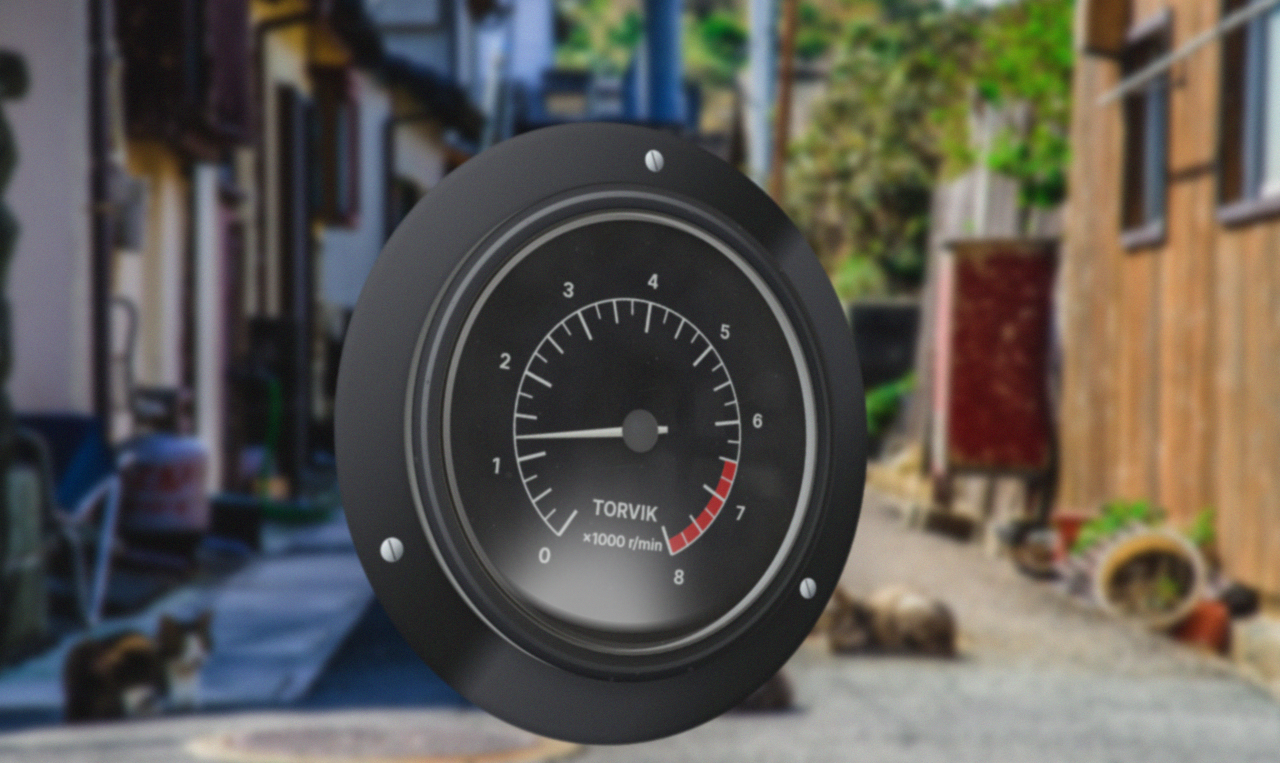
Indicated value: 1250 rpm
